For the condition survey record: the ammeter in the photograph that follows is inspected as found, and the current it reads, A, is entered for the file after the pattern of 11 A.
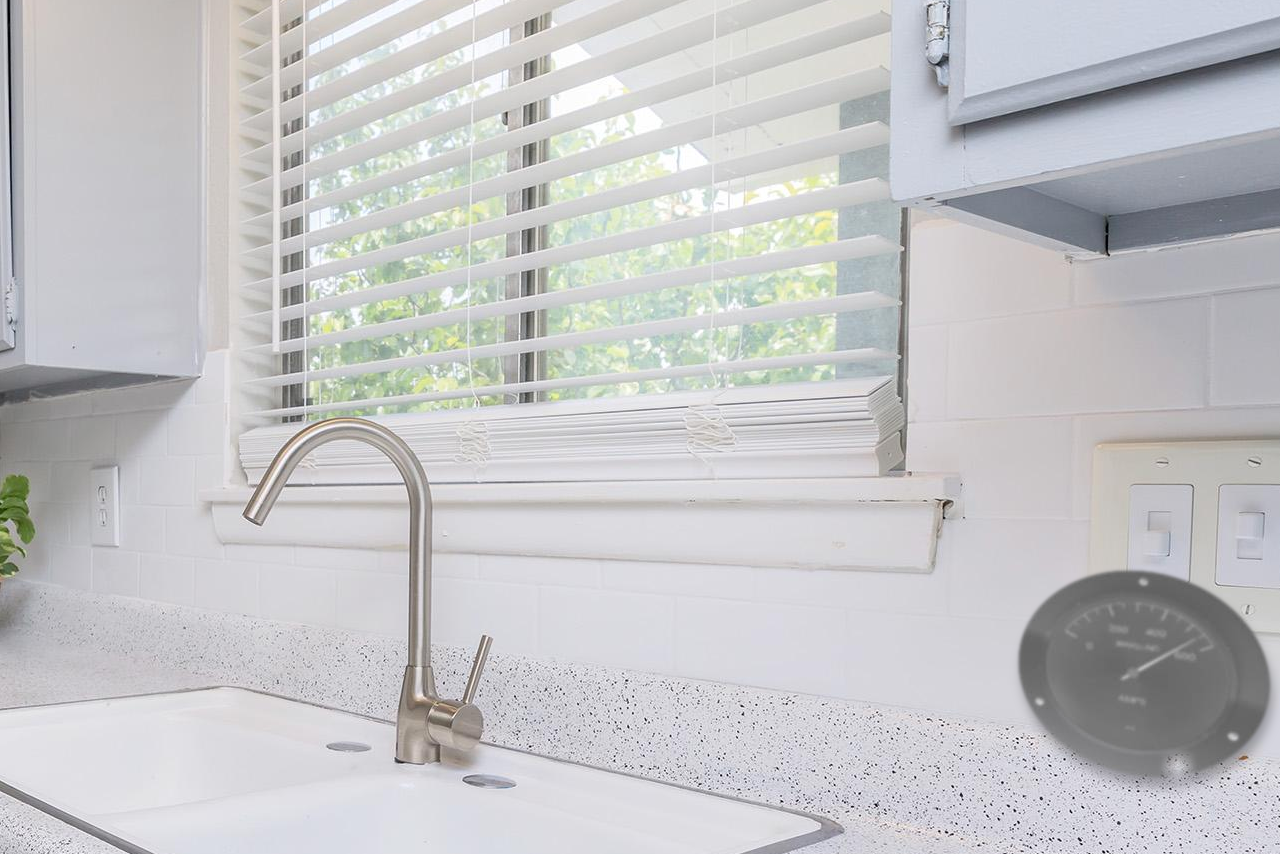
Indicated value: 550 A
